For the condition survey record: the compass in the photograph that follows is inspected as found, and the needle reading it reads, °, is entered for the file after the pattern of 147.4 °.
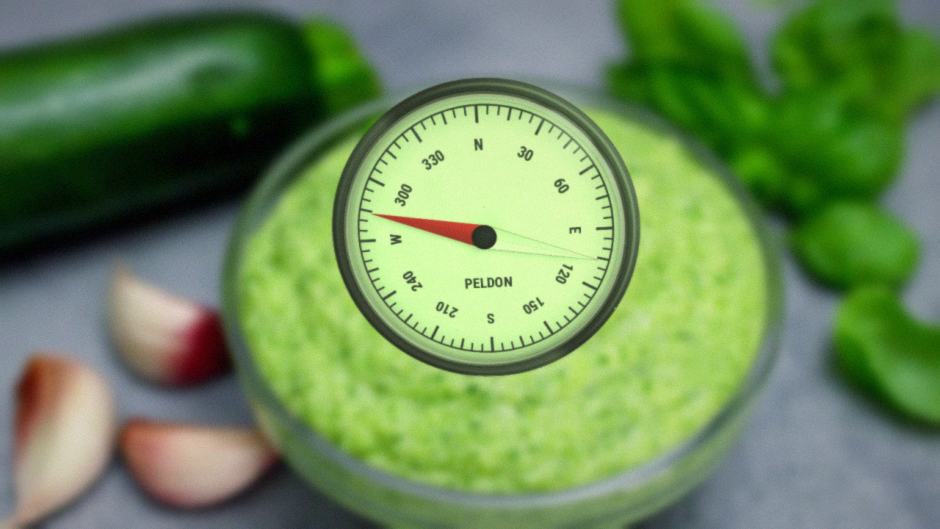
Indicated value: 285 °
